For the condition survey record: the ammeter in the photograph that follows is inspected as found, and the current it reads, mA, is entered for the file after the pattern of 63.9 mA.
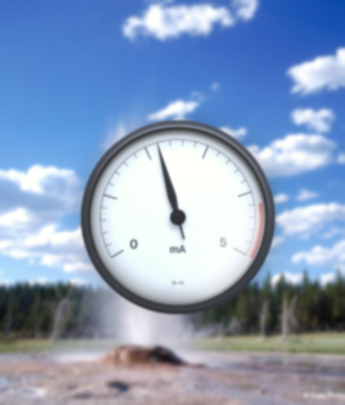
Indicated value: 2.2 mA
